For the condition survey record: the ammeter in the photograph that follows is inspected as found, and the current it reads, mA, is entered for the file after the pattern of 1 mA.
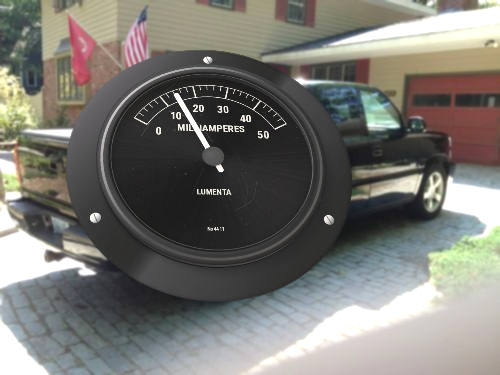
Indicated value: 14 mA
